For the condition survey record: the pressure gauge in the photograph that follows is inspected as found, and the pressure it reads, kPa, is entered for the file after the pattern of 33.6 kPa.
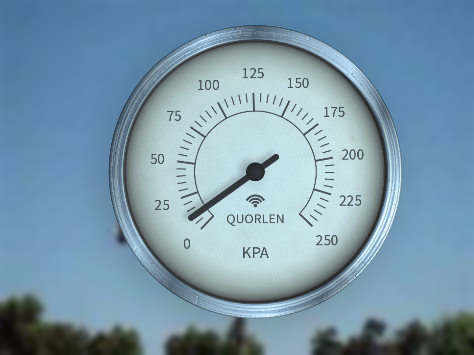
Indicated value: 10 kPa
